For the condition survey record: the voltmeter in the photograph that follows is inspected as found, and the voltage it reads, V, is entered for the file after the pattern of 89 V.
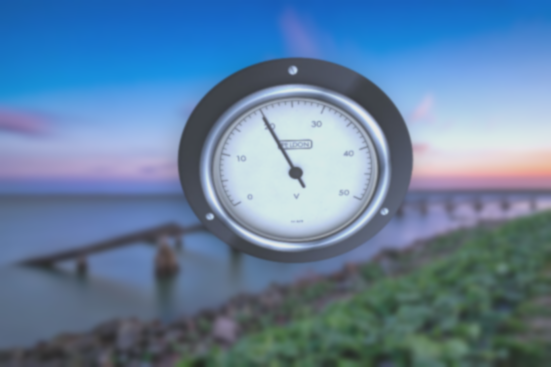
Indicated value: 20 V
